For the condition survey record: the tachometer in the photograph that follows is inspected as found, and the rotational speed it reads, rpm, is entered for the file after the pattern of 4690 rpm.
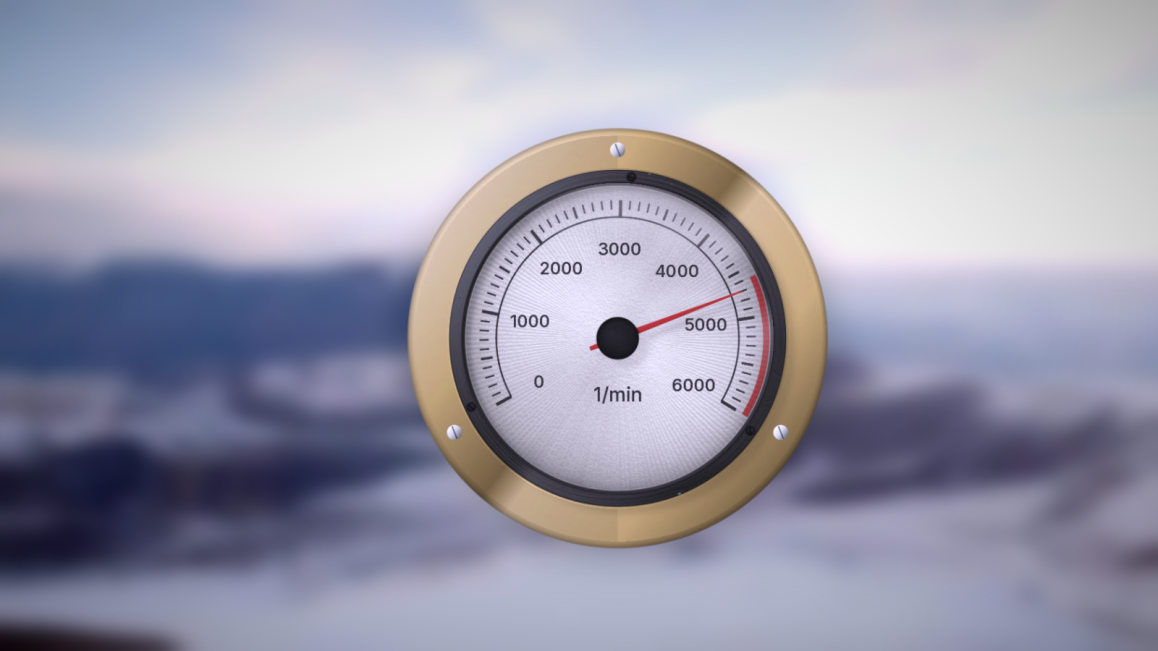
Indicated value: 4700 rpm
